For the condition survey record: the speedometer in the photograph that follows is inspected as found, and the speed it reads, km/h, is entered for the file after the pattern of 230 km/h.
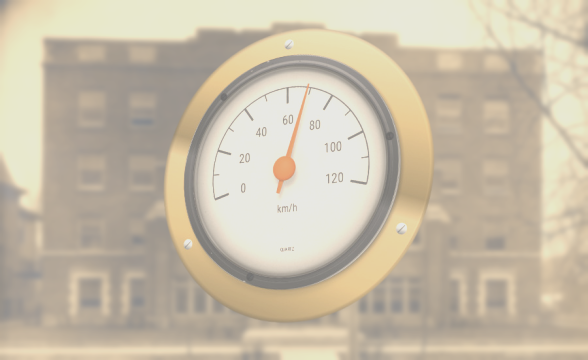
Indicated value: 70 km/h
